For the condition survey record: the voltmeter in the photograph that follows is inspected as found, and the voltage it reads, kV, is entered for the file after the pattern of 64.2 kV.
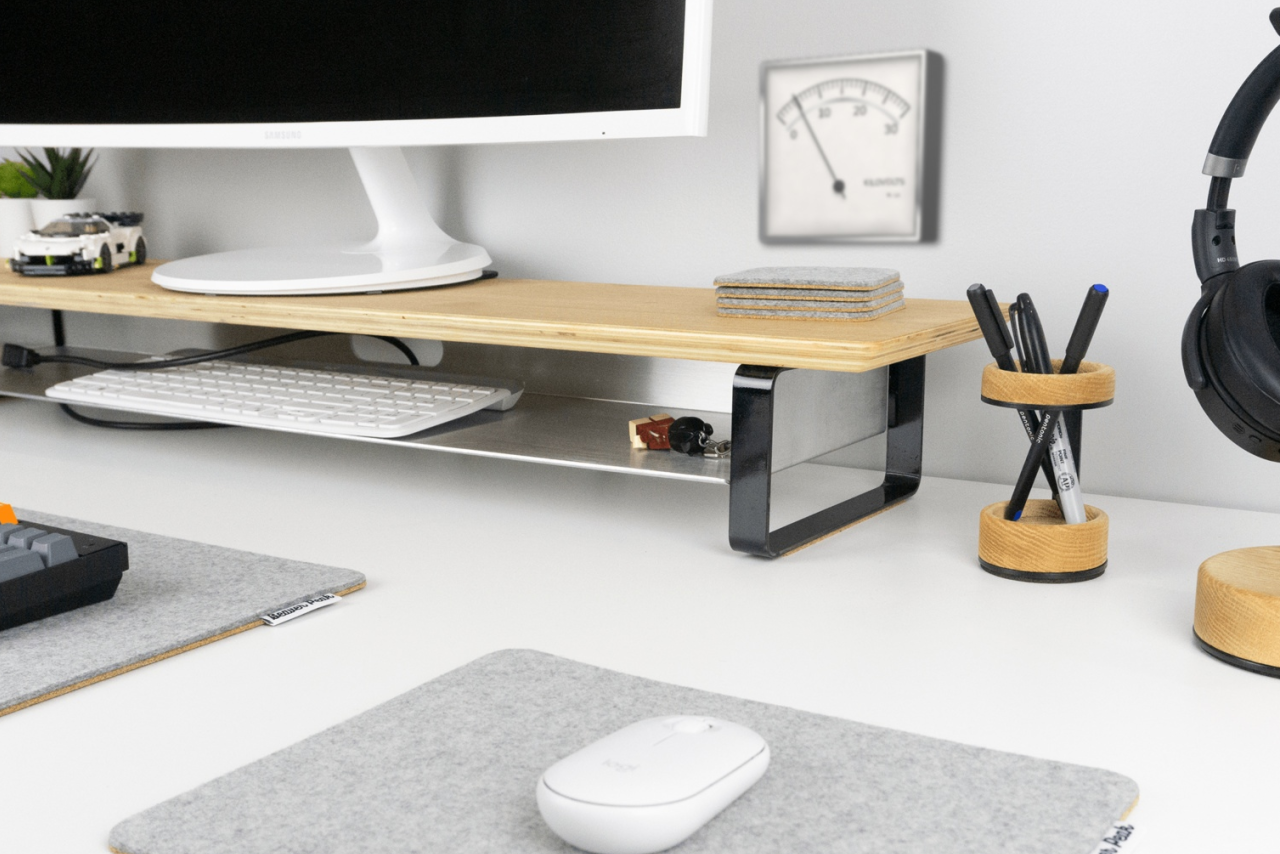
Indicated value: 5 kV
